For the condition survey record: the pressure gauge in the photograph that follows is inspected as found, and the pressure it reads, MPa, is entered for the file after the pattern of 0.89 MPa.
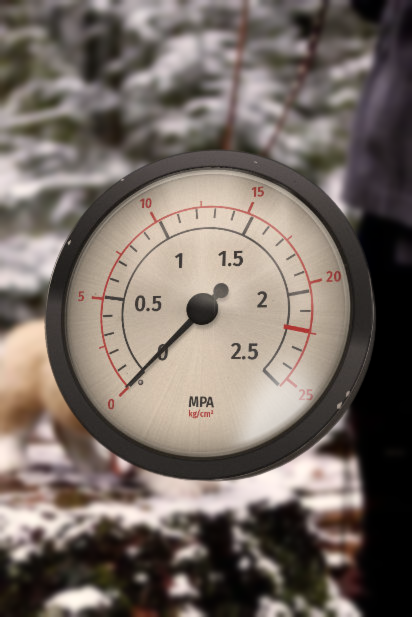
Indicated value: 0 MPa
